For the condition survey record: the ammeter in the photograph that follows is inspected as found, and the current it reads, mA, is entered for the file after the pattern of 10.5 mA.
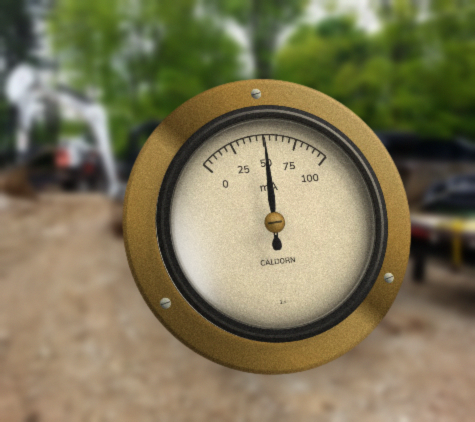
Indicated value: 50 mA
